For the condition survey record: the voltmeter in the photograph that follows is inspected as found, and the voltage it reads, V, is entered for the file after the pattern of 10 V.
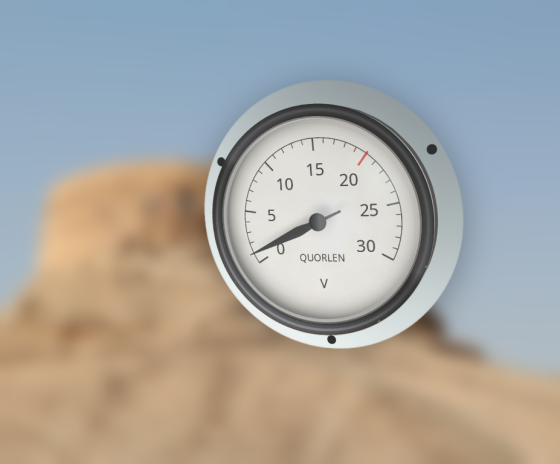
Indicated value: 1 V
